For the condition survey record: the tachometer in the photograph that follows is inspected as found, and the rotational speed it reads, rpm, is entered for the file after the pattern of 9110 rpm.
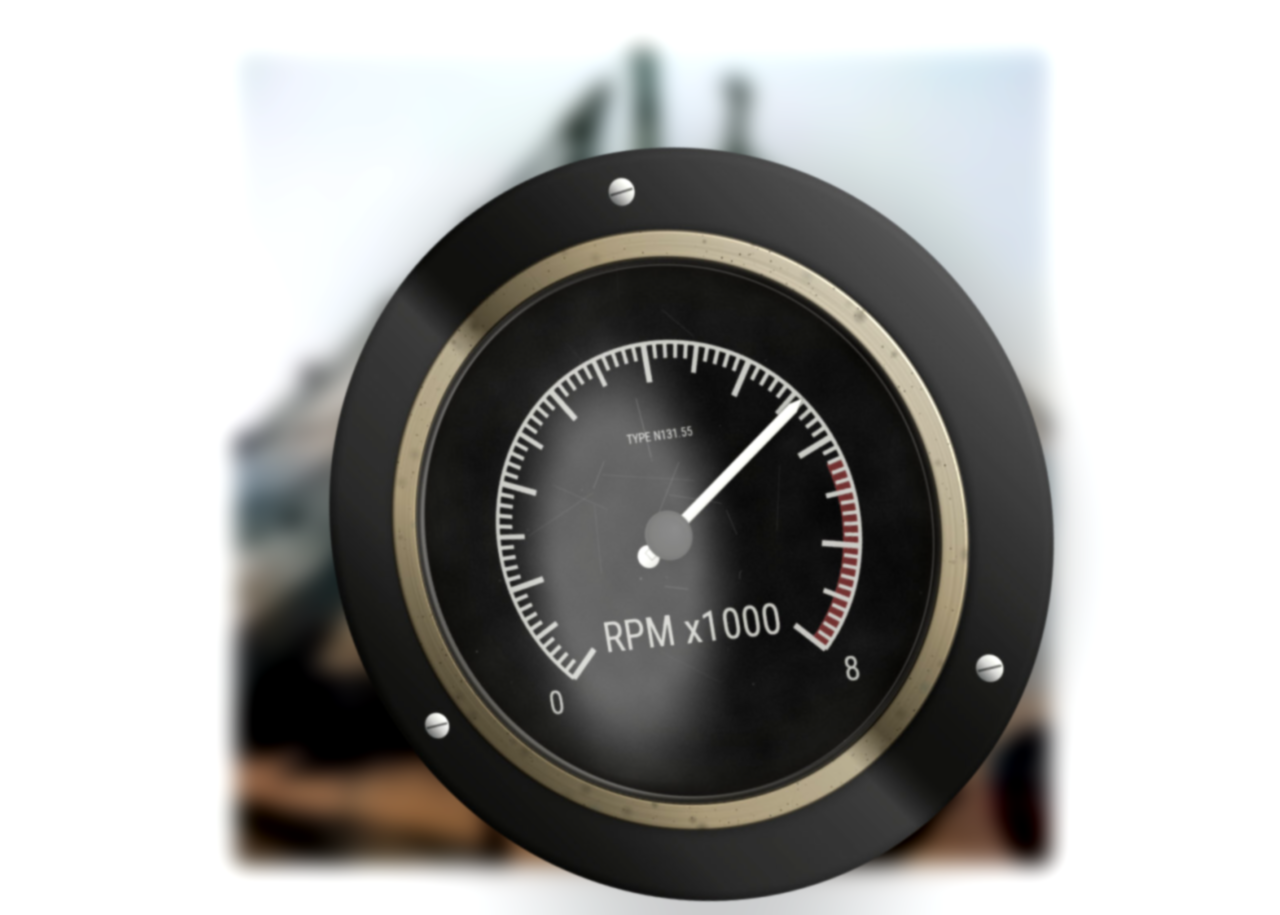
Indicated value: 5600 rpm
